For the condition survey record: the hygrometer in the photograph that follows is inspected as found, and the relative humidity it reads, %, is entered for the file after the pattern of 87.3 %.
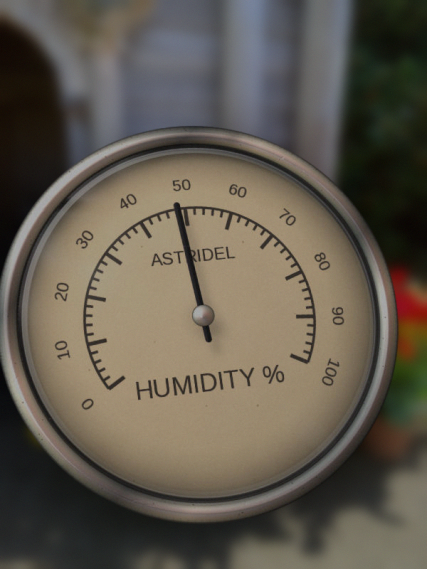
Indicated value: 48 %
